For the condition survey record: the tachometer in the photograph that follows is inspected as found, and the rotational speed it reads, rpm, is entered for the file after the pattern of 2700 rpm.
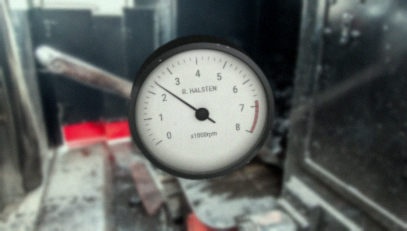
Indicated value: 2400 rpm
